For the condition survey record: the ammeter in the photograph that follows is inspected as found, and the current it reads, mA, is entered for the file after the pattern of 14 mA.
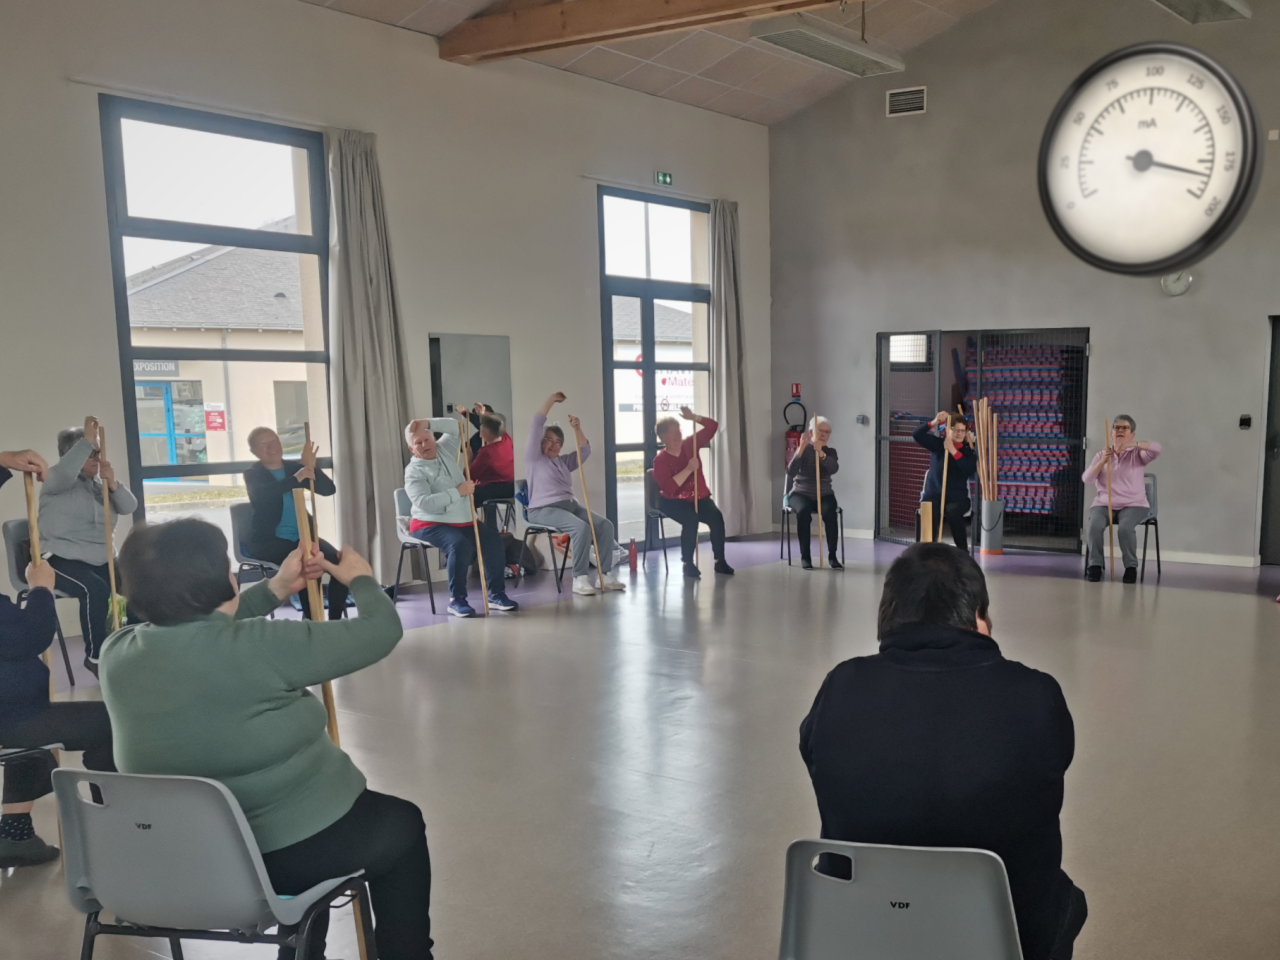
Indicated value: 185 mA
